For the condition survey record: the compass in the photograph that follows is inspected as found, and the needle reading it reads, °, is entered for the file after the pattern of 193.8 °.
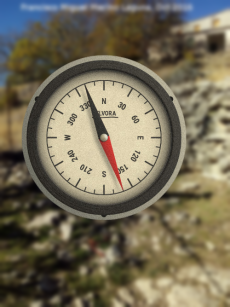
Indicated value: 160 °
